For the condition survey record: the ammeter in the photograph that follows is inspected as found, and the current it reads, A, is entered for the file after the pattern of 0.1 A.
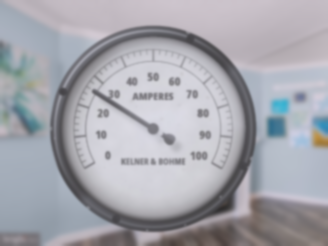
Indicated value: 26 A
